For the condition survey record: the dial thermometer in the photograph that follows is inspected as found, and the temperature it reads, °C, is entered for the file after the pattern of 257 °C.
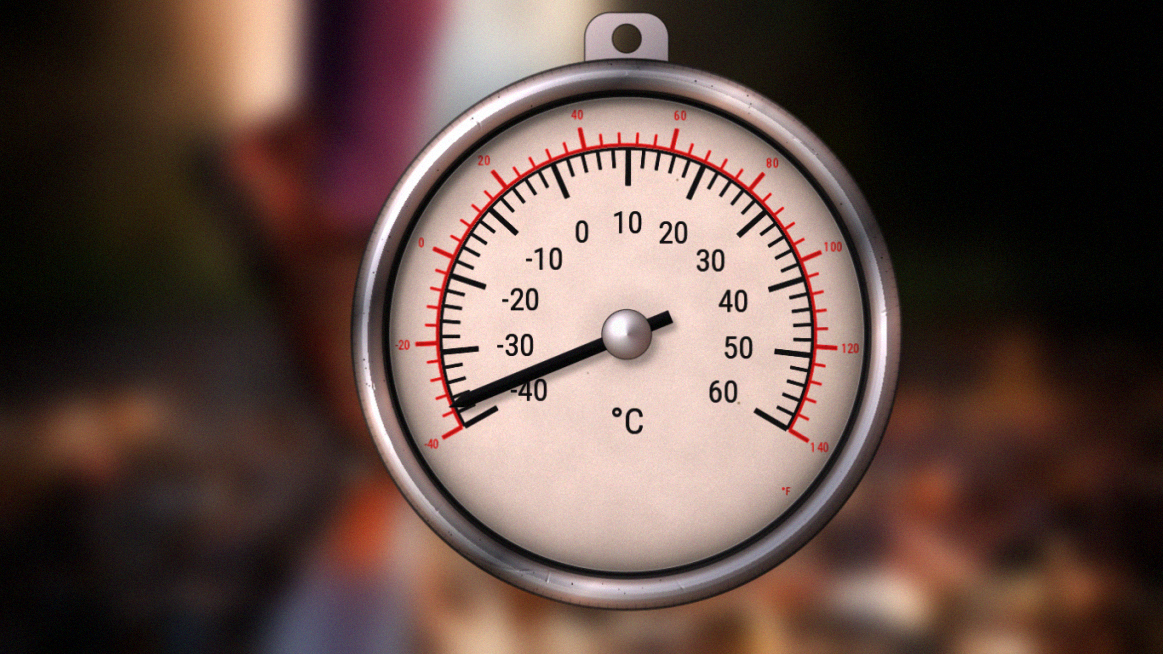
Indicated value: -37 °C
